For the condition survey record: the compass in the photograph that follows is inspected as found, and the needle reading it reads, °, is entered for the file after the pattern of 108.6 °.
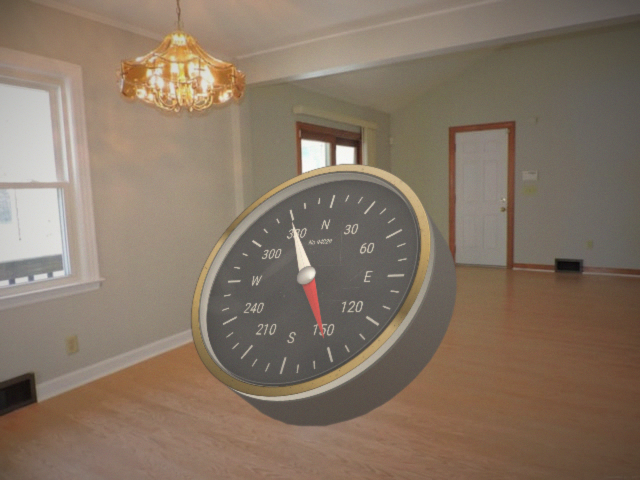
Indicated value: 150 °
